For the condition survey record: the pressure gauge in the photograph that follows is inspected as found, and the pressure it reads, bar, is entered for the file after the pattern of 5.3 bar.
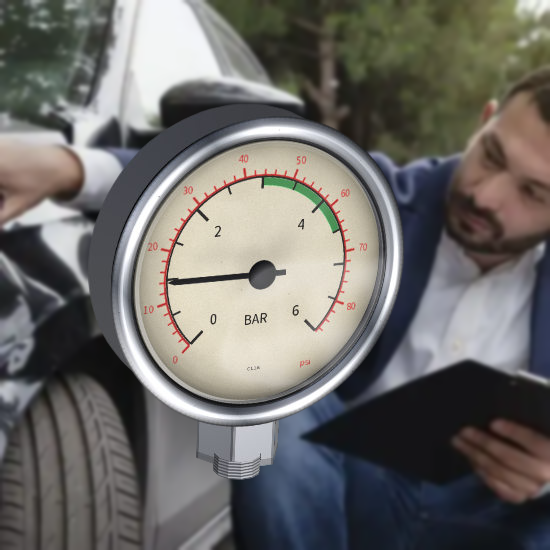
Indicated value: 1 bar
